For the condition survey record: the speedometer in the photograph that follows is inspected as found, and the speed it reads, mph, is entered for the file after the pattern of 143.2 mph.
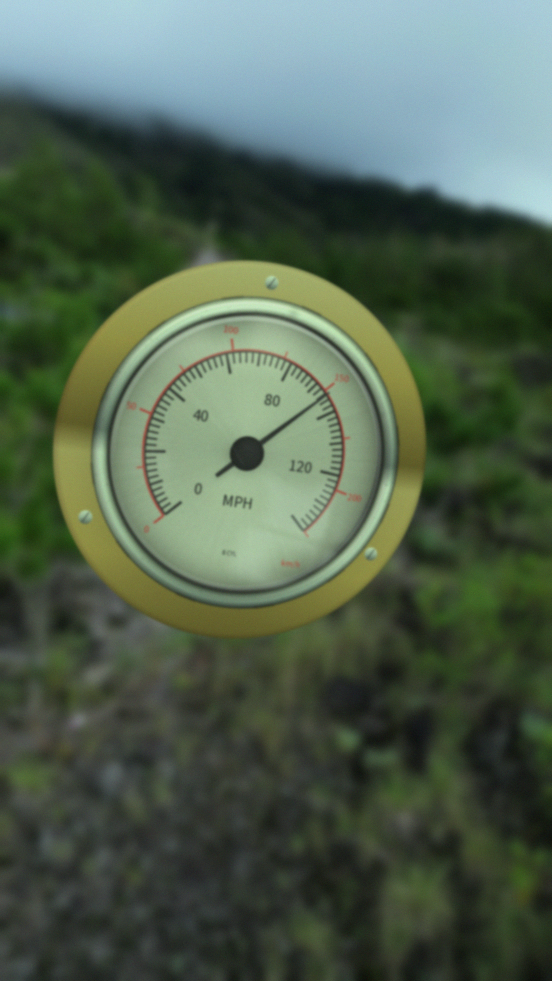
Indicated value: 94 mph
